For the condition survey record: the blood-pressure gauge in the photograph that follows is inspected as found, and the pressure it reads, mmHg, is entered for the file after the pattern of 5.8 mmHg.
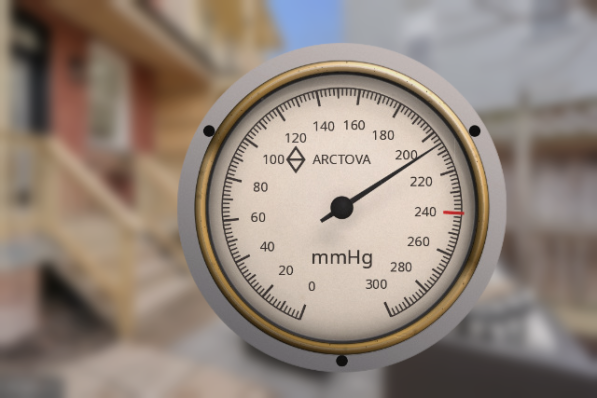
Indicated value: 206 mmHg
